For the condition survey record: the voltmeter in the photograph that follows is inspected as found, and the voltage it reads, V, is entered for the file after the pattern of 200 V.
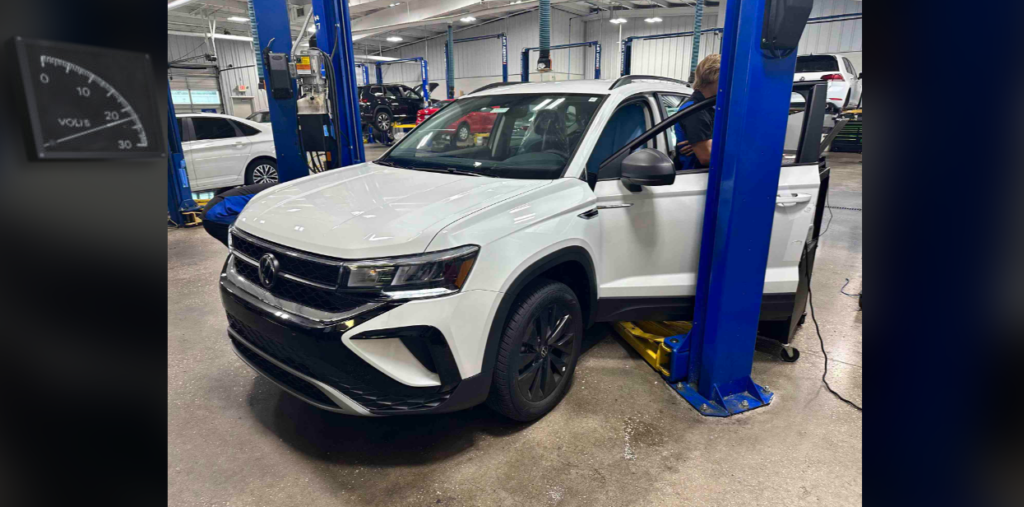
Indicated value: 22.5 V
